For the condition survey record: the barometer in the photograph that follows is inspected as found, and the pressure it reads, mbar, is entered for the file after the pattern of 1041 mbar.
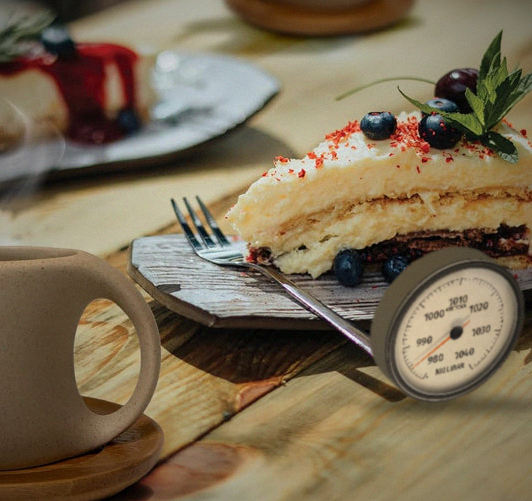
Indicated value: 985 mbar
